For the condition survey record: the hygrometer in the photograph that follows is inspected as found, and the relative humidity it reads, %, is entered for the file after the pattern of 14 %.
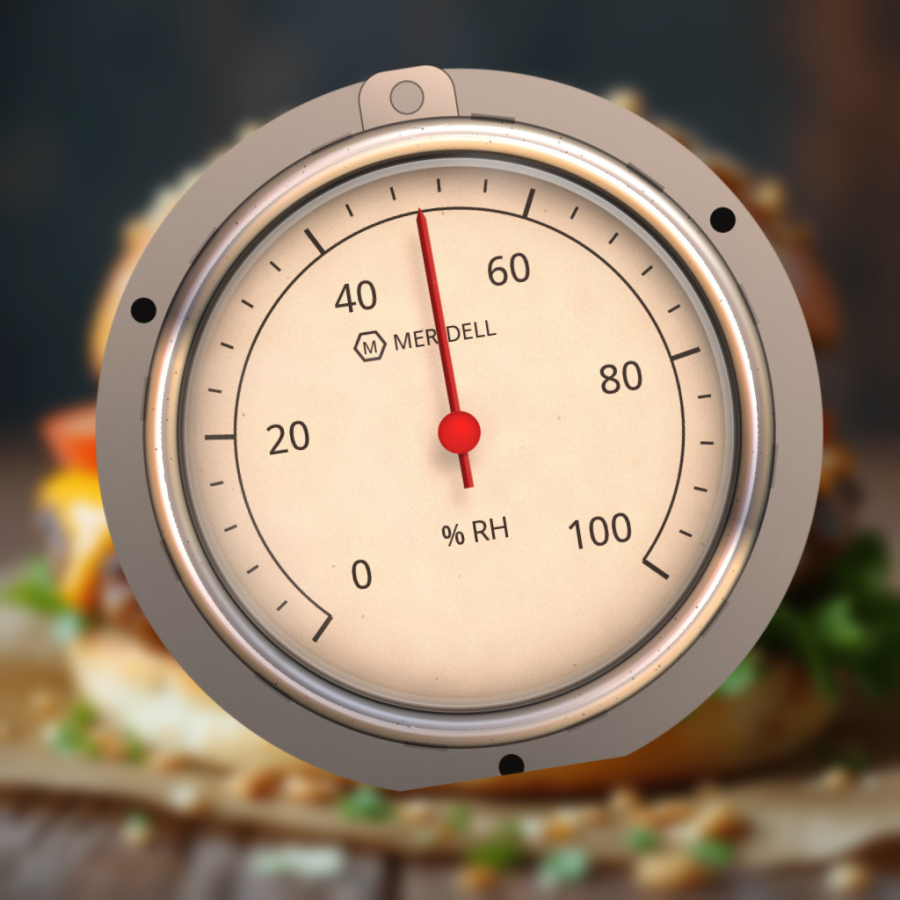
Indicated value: 50 %
